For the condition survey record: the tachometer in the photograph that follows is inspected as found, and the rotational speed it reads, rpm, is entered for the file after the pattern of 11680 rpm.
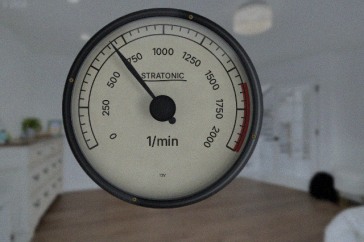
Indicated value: 675 rpm
